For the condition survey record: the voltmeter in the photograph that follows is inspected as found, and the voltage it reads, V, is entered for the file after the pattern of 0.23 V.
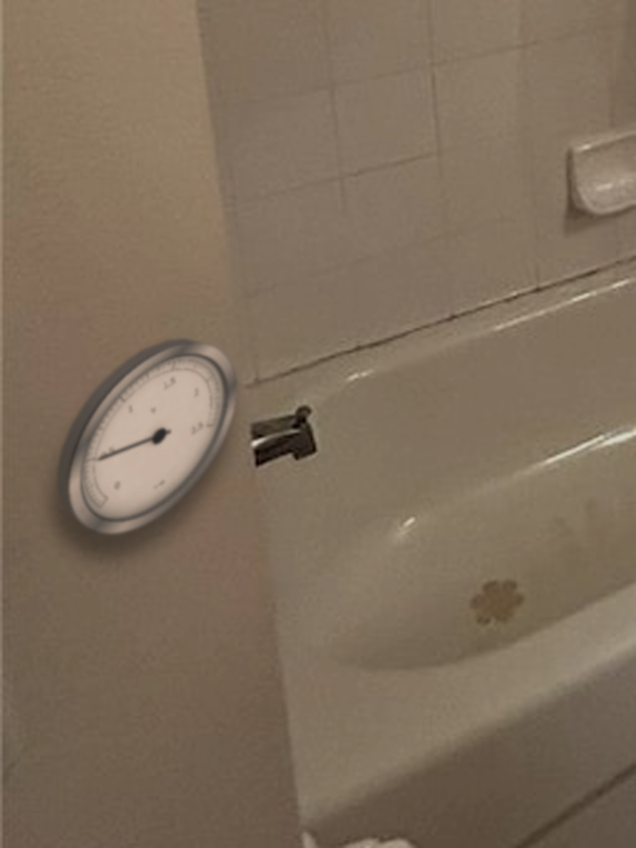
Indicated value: 0.5 V
